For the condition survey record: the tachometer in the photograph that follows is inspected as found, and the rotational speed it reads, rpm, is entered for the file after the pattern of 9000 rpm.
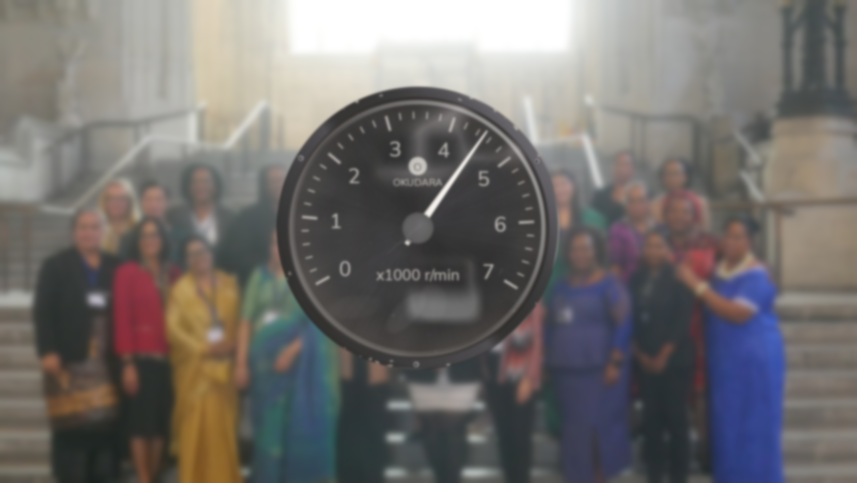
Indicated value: 4500 rpm
